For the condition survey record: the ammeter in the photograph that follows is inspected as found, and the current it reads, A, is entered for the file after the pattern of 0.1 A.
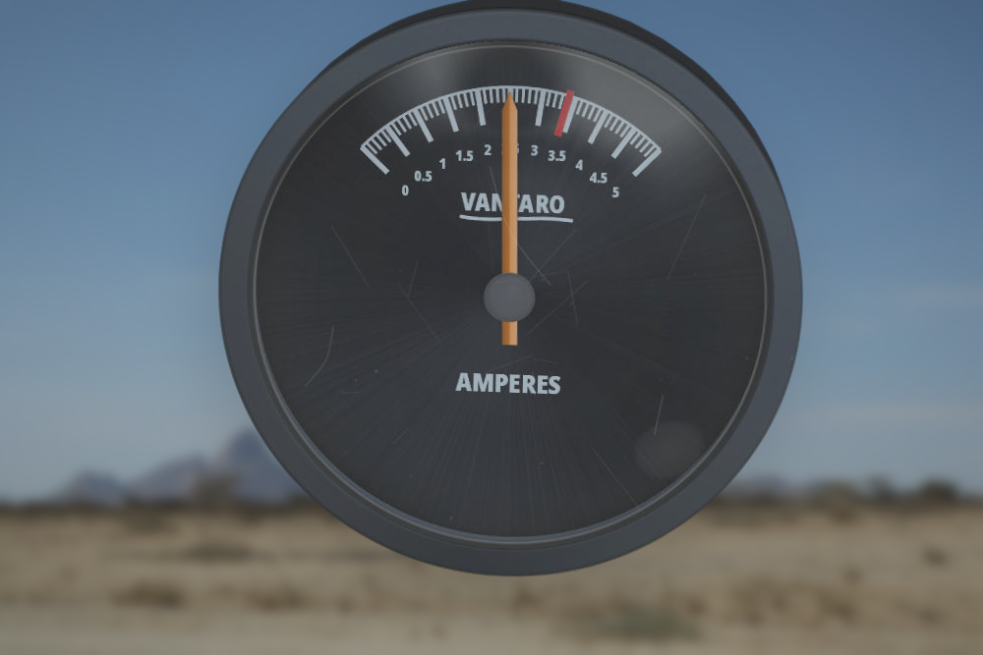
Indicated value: 2.5 A
